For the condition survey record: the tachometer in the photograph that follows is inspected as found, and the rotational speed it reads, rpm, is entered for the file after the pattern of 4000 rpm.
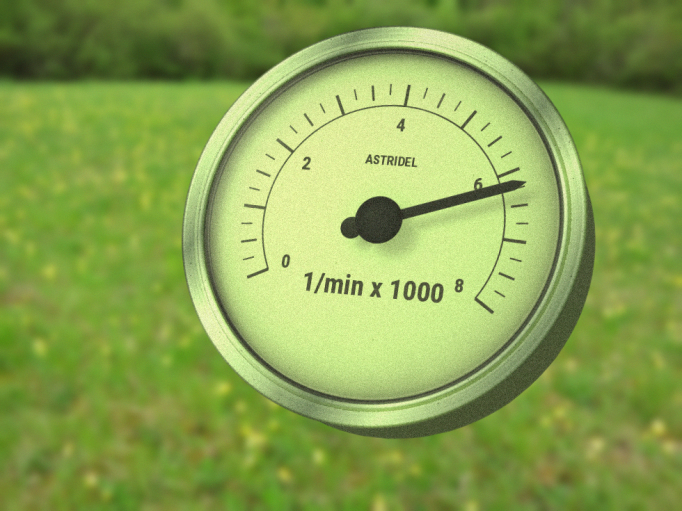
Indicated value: 6250 rpm
